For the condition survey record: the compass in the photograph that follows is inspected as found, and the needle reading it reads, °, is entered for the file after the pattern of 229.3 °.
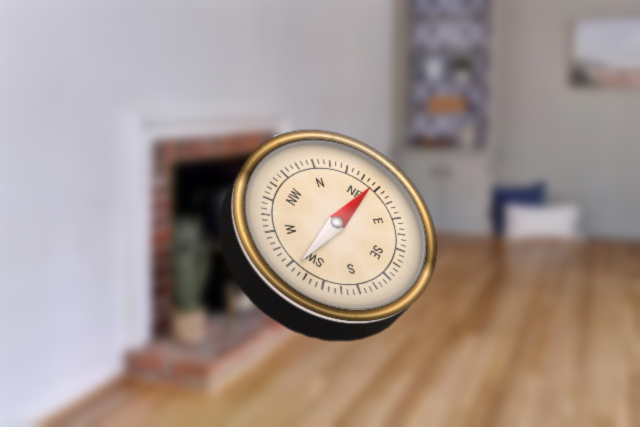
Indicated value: 55 °
